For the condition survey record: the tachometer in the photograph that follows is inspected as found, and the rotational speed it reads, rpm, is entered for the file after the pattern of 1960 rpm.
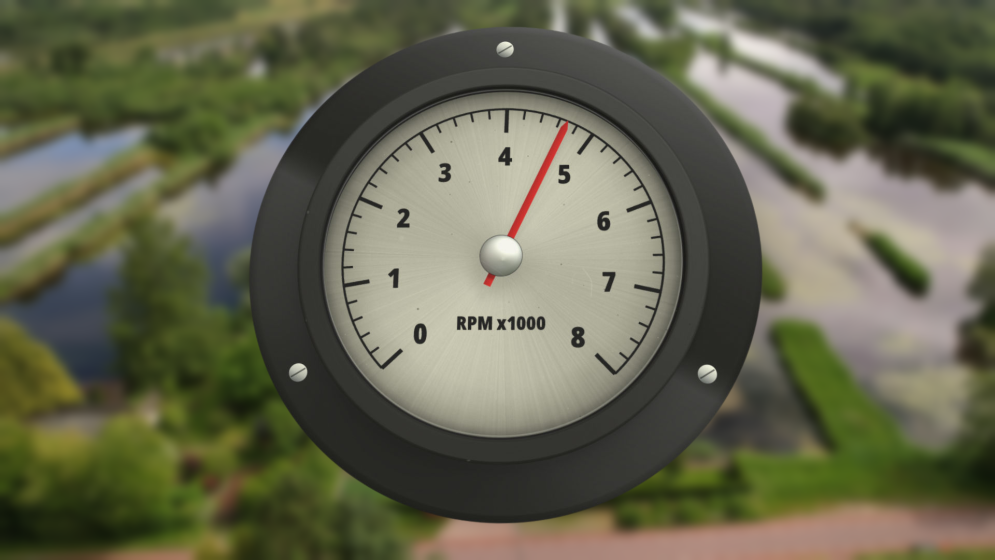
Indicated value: 4700 rpm
